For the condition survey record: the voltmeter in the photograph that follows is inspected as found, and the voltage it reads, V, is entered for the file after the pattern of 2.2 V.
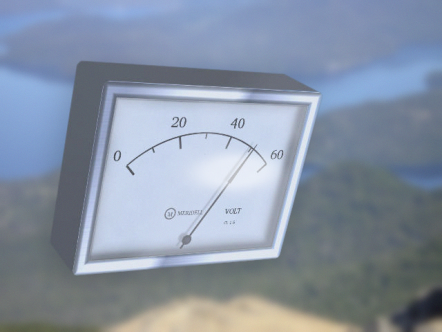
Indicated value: 50 V
